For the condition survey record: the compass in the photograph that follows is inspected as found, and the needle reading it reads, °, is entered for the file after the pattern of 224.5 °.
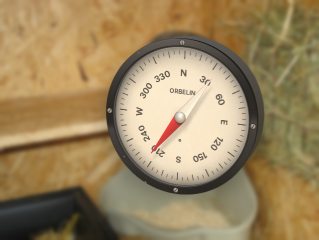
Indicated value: 215 °
